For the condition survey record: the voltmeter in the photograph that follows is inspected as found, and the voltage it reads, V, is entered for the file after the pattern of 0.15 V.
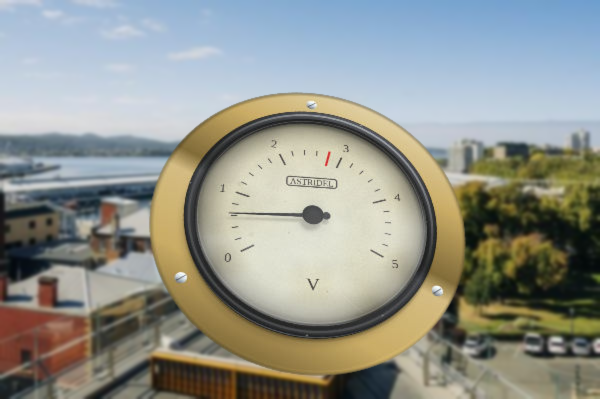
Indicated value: 0.6 V
